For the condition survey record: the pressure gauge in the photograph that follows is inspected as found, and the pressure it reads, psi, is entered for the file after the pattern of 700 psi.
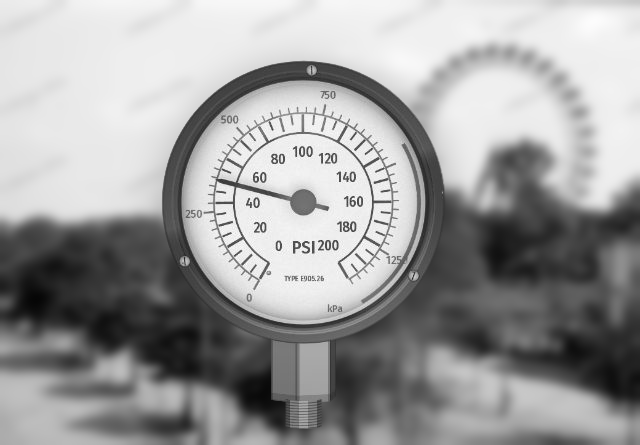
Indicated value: 50 psi
